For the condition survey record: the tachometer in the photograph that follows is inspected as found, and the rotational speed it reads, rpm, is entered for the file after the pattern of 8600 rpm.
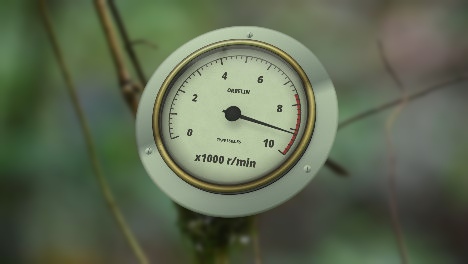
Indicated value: 9200 rpm
